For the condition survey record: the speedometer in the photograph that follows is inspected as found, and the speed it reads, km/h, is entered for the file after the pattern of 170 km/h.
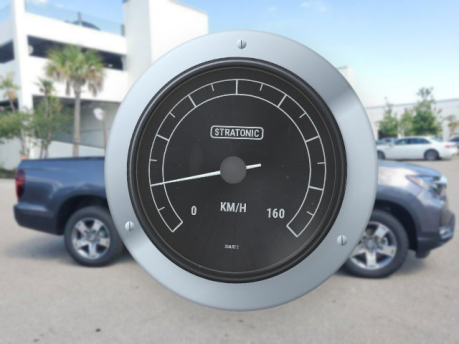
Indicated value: 20 km/h
